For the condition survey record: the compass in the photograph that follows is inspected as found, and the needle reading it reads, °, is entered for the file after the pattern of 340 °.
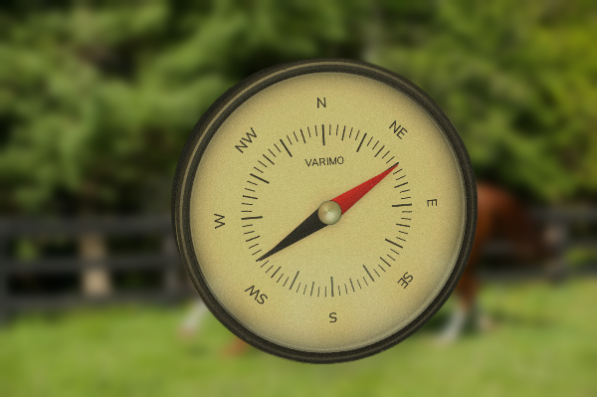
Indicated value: 60 °
